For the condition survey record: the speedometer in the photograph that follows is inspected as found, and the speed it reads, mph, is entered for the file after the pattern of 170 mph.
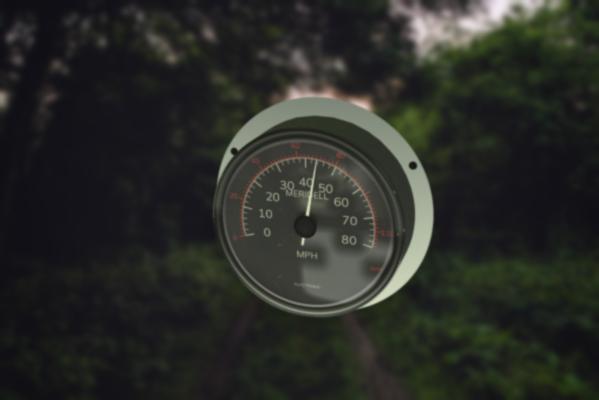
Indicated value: 44 mph
